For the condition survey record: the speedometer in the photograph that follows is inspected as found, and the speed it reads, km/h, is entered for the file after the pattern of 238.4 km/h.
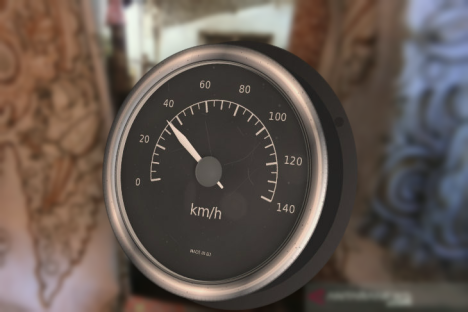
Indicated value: 35 km/h
